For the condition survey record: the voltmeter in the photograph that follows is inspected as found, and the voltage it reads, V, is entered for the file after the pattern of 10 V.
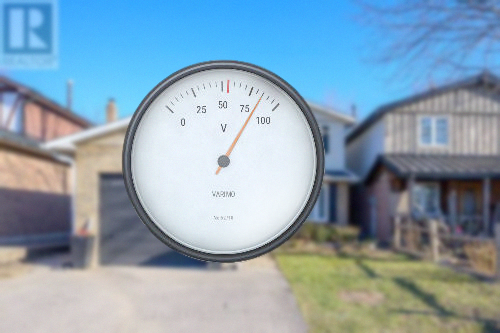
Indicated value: 85 V
